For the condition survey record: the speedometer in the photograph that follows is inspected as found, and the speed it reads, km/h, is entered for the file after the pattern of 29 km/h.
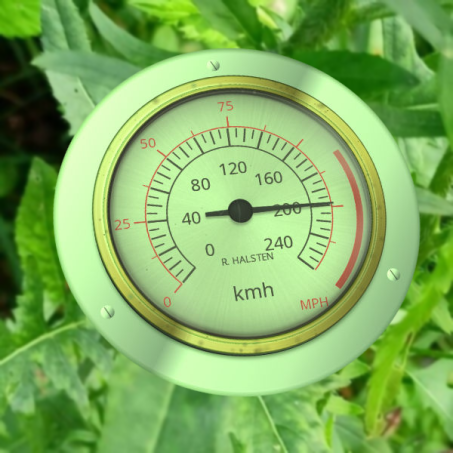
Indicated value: 200 km/h
